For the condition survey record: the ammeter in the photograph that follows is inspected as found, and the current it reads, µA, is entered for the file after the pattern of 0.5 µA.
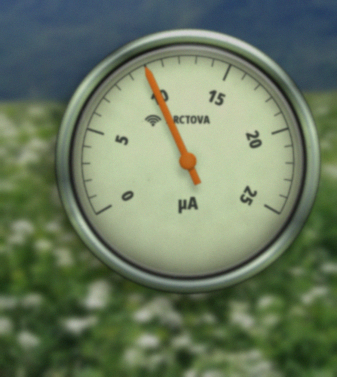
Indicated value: 10 µA
